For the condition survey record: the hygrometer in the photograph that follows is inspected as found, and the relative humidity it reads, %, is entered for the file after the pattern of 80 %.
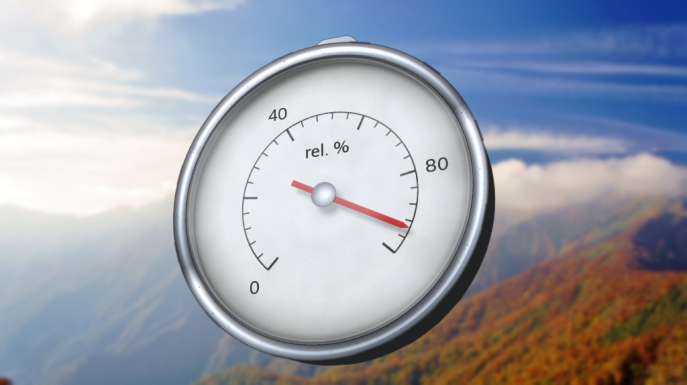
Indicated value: 94 %
